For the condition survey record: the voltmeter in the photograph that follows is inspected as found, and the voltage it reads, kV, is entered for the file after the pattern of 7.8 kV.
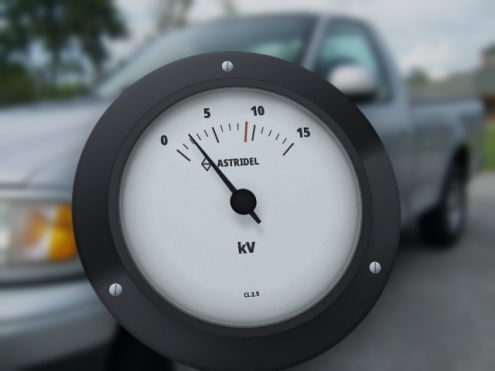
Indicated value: 2 kV
